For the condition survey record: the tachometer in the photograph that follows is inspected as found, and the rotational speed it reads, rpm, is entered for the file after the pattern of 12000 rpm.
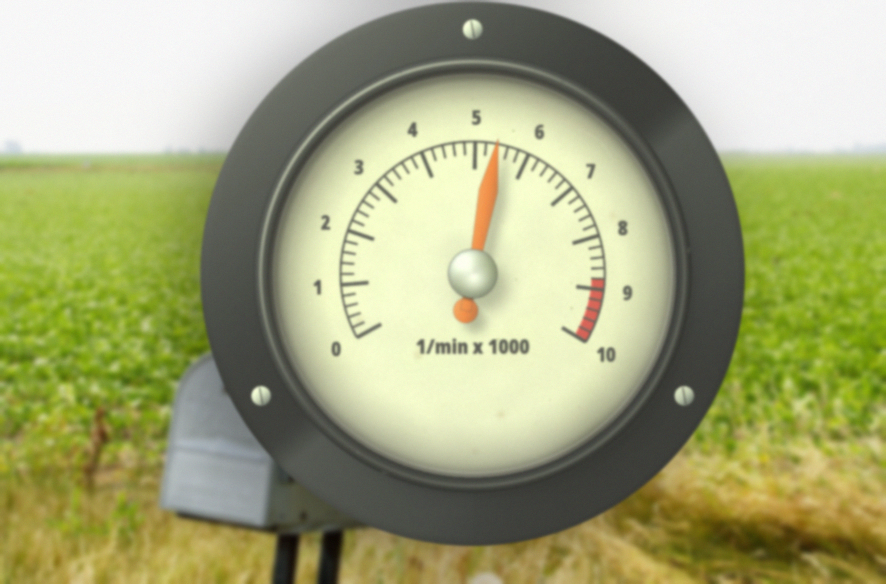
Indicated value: 5400 rpm
